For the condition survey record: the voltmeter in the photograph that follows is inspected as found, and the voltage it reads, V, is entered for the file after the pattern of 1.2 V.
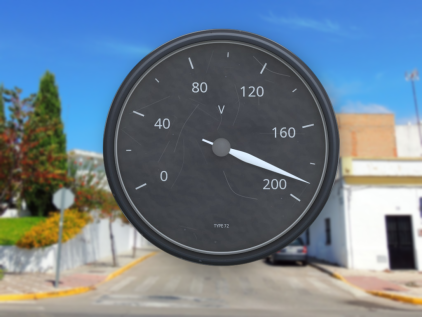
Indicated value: 190 V
